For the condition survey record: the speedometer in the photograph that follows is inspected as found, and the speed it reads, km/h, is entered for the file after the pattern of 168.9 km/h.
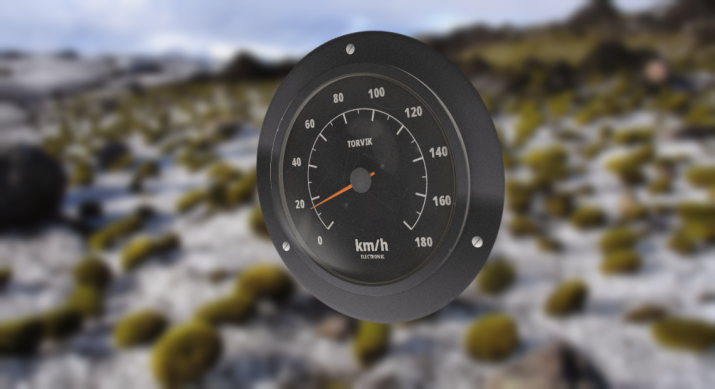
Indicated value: 15 km/h
